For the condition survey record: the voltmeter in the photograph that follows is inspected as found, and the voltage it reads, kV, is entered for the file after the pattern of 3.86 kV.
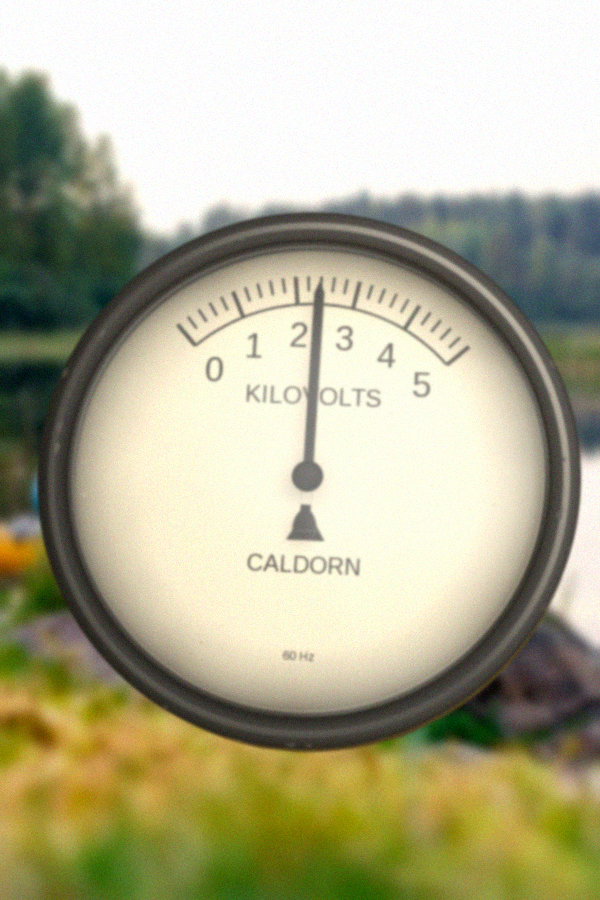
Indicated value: 2.4 kV
